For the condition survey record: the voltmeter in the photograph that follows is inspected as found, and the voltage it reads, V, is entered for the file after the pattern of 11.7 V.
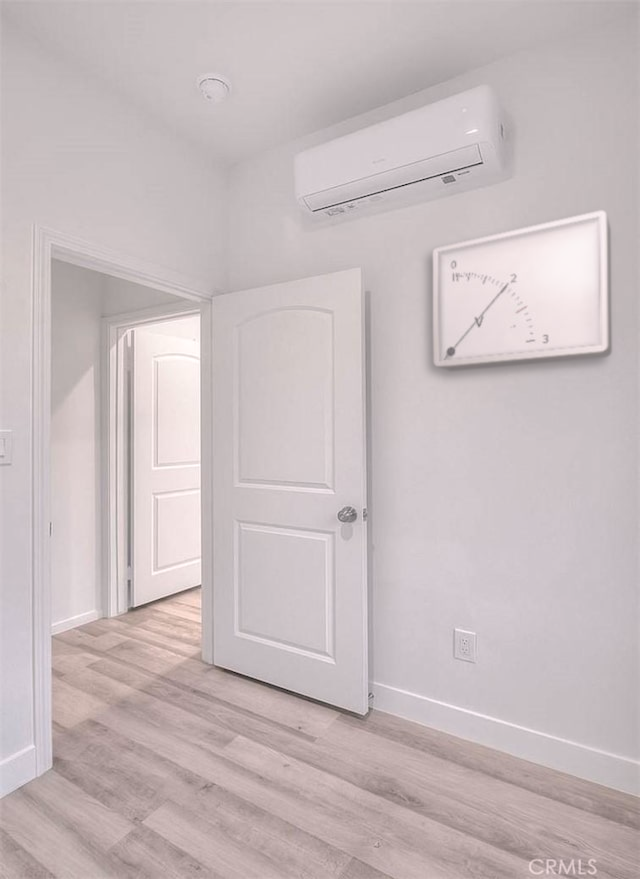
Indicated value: 2 V
